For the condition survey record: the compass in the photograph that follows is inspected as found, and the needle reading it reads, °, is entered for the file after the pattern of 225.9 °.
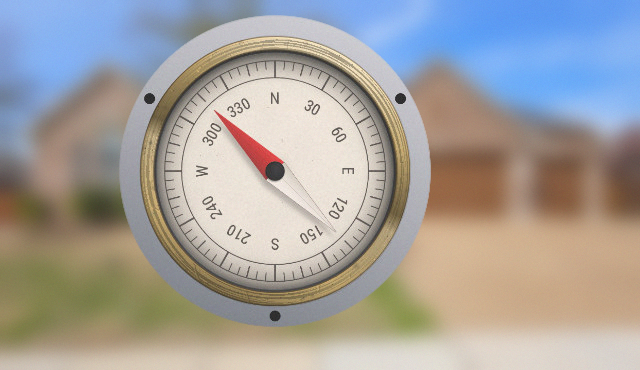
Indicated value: 315 °
